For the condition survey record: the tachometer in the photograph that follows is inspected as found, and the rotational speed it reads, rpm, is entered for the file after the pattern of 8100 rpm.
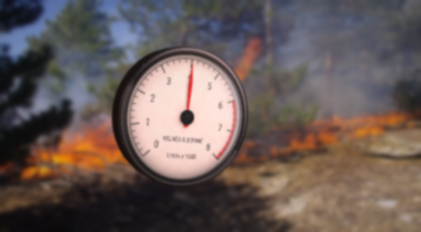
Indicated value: 4000 rpm
